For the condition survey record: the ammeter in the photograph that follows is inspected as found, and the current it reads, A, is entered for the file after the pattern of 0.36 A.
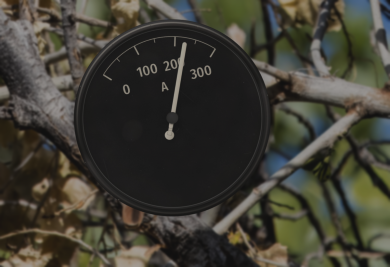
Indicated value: 225 A
